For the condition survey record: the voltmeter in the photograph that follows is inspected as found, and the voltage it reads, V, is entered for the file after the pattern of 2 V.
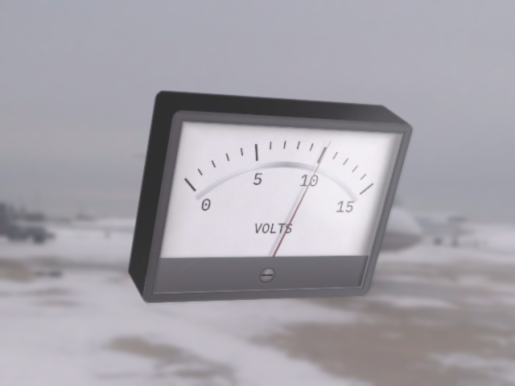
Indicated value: 10 V
